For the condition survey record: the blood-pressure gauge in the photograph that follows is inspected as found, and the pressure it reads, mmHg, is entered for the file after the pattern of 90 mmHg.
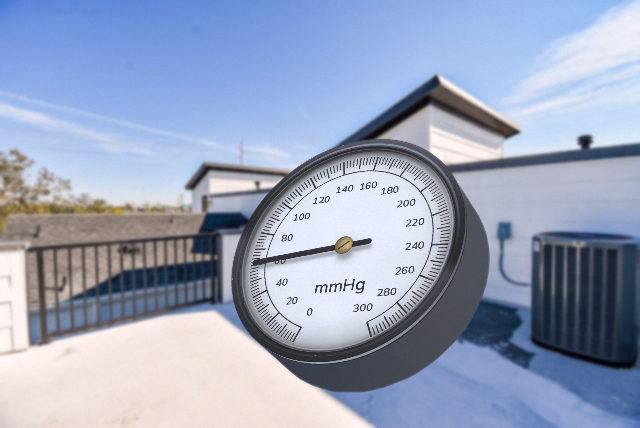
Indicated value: 60 mmHg
